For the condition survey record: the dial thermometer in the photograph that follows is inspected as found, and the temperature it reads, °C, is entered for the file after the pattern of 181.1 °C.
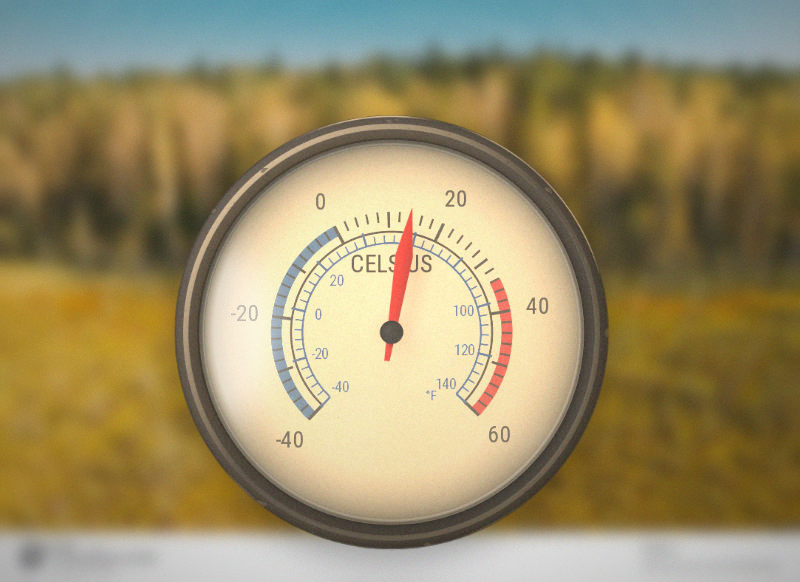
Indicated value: 14 °C
